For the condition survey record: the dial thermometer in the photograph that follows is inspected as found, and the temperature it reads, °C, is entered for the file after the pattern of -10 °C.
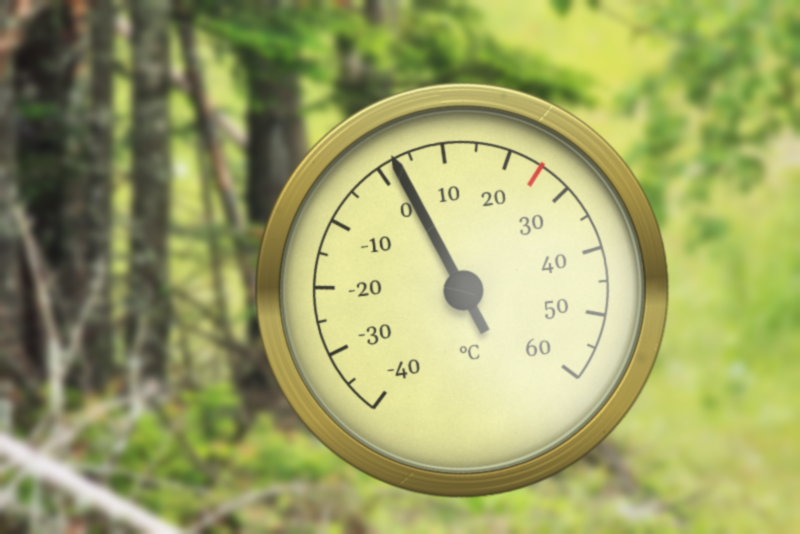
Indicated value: 2.5 °C
